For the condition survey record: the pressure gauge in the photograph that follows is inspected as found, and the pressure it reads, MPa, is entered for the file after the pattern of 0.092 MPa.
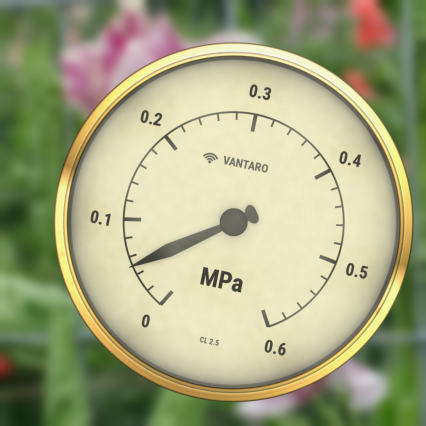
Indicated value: 0.05 MPa
